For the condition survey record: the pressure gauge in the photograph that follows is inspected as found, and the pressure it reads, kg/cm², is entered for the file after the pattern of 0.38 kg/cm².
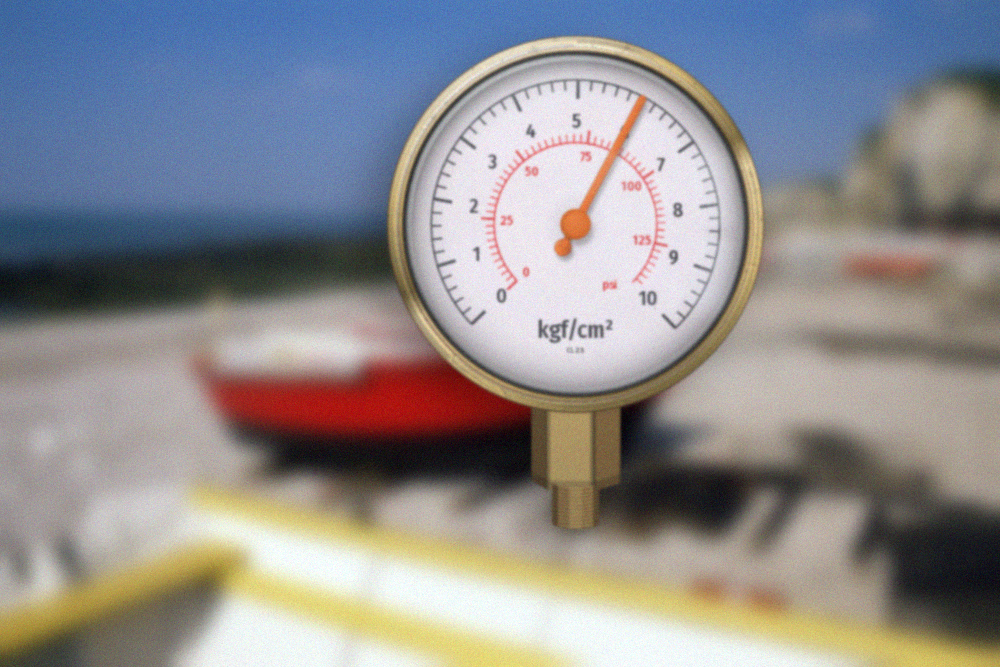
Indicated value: 6 kg/cm²
